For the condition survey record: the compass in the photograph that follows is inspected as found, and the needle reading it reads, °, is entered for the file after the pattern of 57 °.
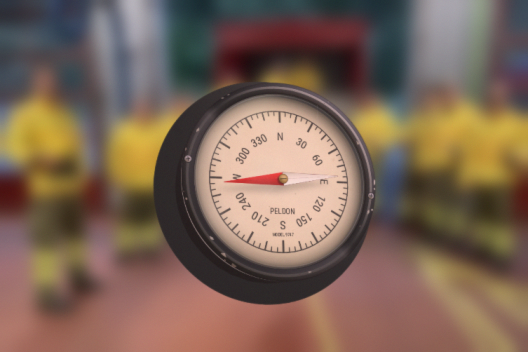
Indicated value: 265 °
